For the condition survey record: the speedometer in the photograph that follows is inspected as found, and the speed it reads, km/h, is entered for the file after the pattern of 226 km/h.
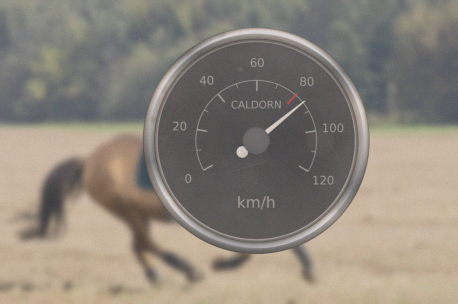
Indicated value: 85 km/h
